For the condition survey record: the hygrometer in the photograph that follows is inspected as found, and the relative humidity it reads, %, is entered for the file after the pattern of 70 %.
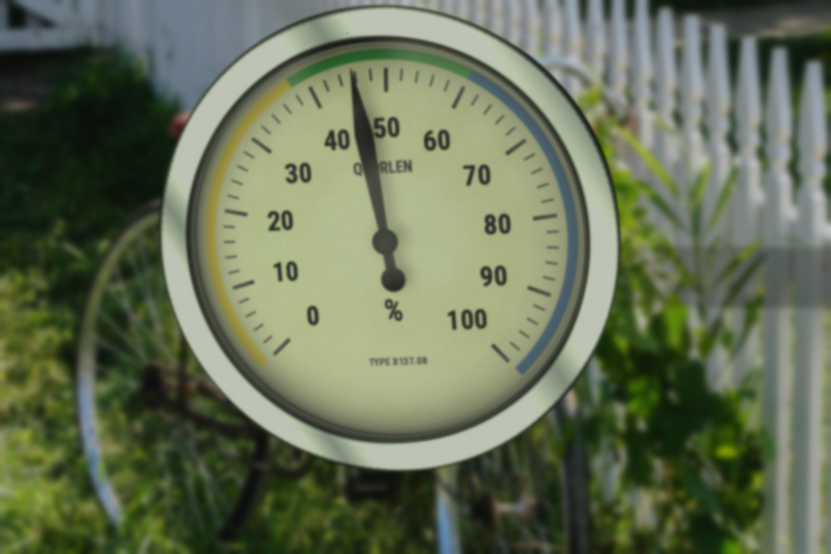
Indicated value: 46 %
